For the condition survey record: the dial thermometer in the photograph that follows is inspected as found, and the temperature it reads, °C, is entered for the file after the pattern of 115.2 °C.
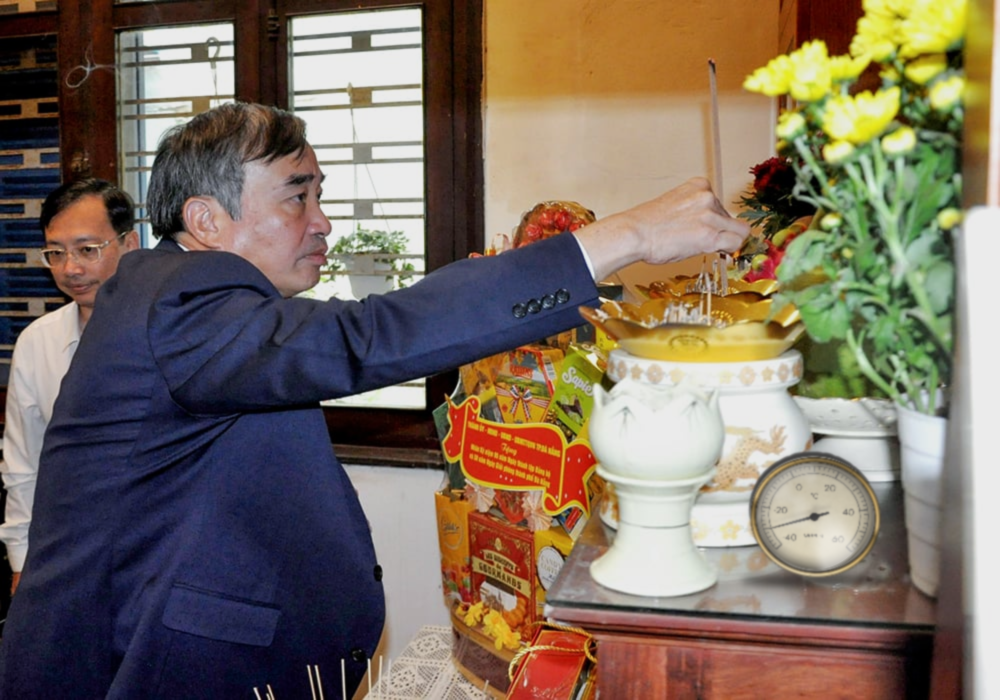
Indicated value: -30 °C
